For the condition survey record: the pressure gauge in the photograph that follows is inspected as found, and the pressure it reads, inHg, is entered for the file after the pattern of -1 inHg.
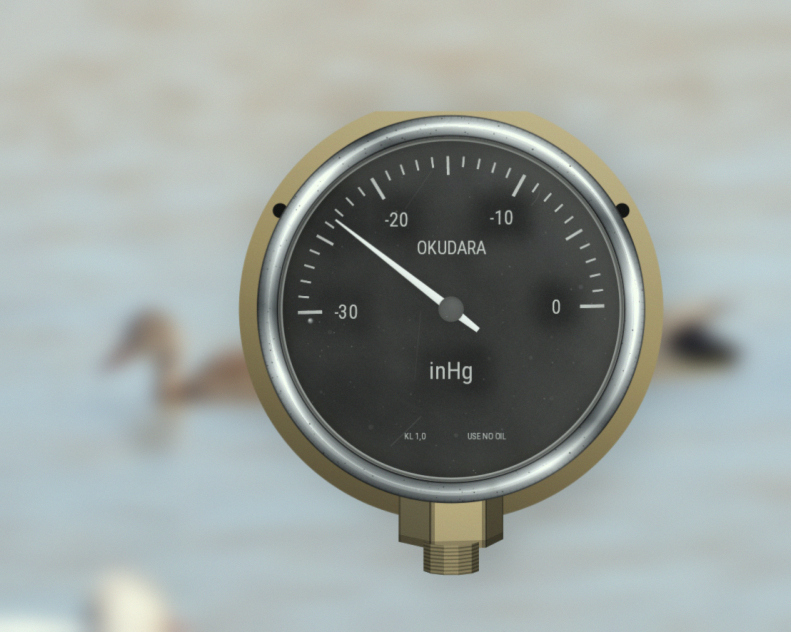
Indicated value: -23.5 inHg
